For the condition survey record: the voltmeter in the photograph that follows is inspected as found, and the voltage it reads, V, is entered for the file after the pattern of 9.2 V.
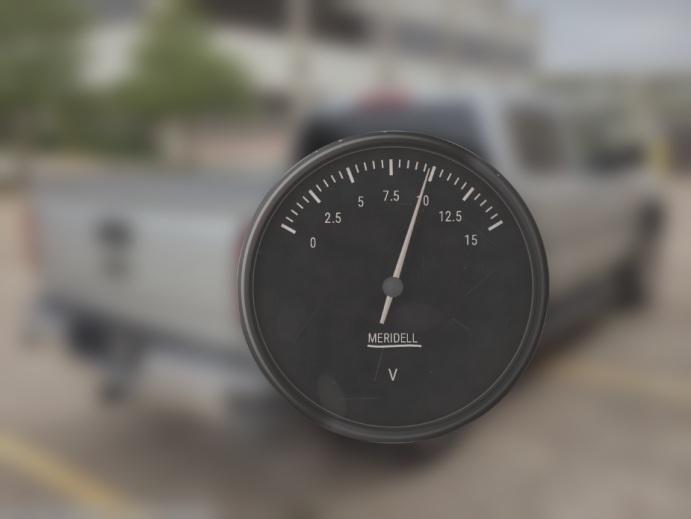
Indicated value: 9.75 V
